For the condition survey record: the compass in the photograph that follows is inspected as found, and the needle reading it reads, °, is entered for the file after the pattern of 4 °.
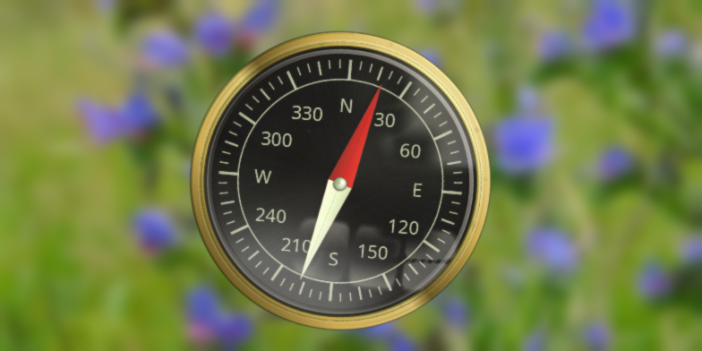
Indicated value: 17.5 °
